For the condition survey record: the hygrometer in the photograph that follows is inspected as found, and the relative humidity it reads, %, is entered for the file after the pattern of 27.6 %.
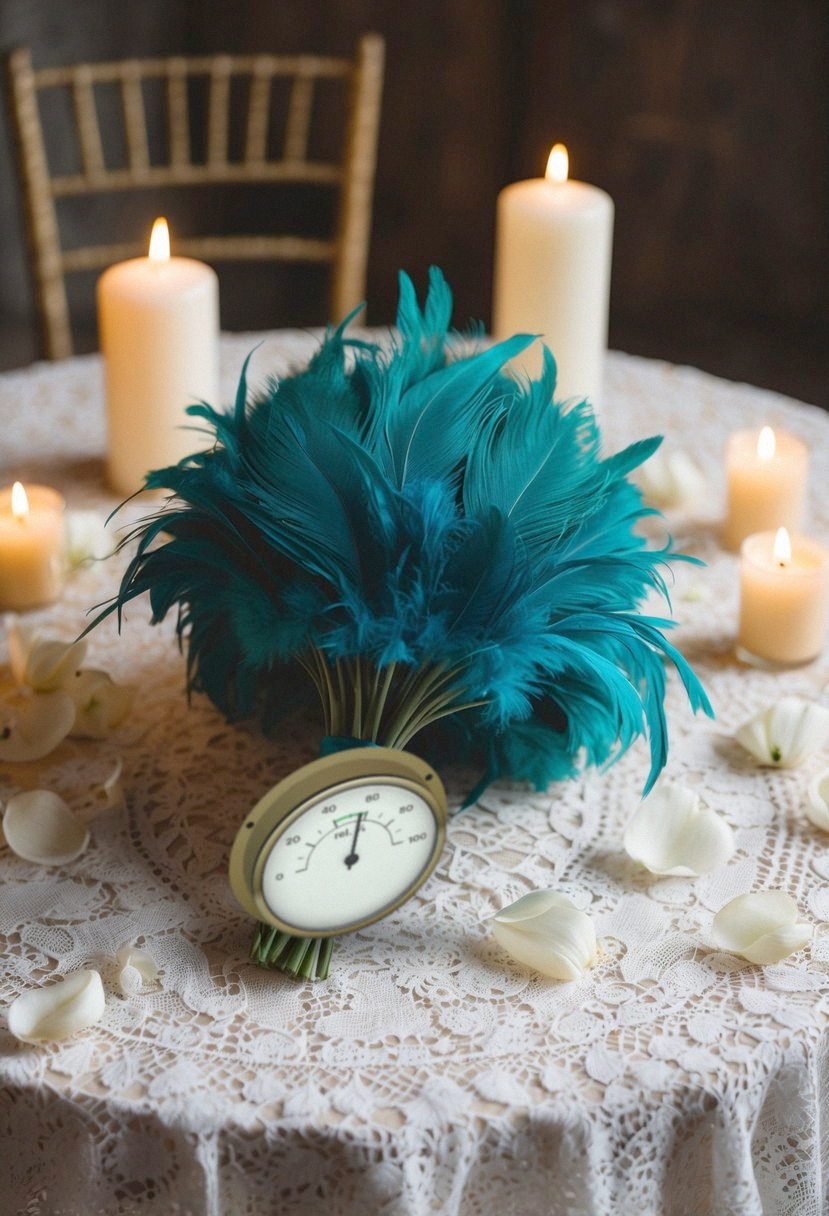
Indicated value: 55 %
